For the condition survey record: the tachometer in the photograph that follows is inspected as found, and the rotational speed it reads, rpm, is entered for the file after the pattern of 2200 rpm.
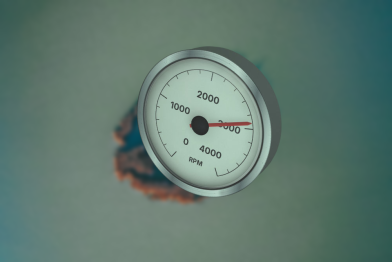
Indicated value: 2900 rpm
